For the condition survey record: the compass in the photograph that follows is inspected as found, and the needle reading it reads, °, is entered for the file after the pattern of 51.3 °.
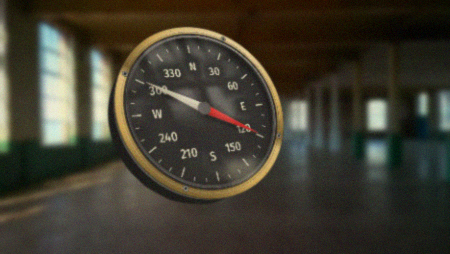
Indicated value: 120 °
